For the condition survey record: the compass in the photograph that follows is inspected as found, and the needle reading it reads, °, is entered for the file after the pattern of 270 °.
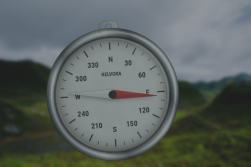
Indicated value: 95 °
